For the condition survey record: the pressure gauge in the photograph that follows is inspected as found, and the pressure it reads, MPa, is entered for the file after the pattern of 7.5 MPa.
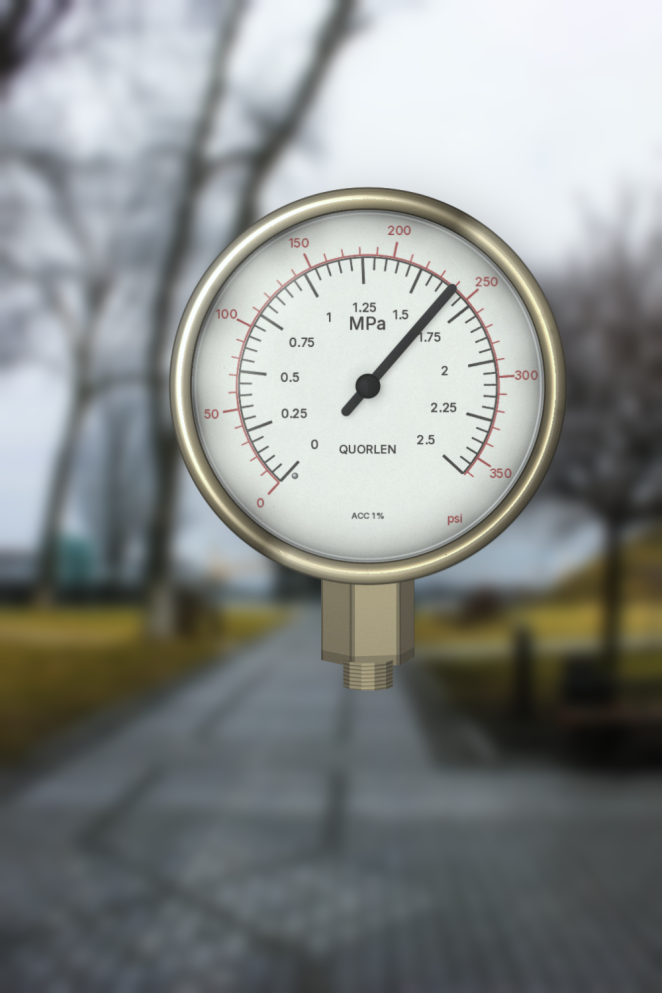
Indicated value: 1.65 MPa
